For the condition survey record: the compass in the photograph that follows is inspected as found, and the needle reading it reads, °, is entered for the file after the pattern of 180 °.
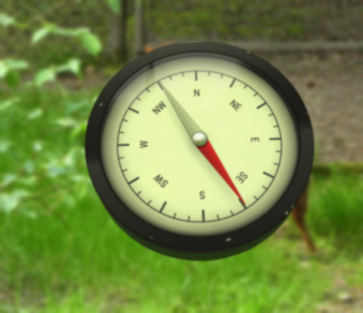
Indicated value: 150 °
